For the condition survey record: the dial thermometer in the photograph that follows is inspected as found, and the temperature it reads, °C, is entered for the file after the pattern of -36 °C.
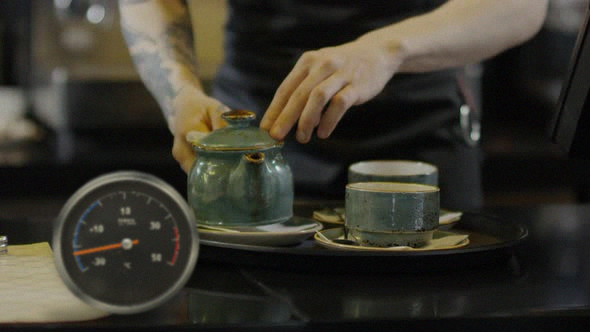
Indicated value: -22.5 °C
